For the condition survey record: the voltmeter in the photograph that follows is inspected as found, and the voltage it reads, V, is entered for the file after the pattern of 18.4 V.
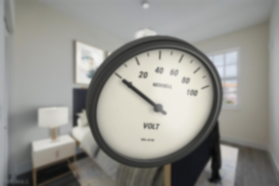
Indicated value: 0 V
